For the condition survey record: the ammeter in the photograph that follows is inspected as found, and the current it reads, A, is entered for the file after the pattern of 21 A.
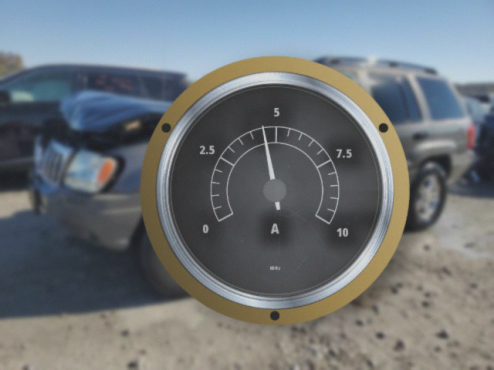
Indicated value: 4.5 A
